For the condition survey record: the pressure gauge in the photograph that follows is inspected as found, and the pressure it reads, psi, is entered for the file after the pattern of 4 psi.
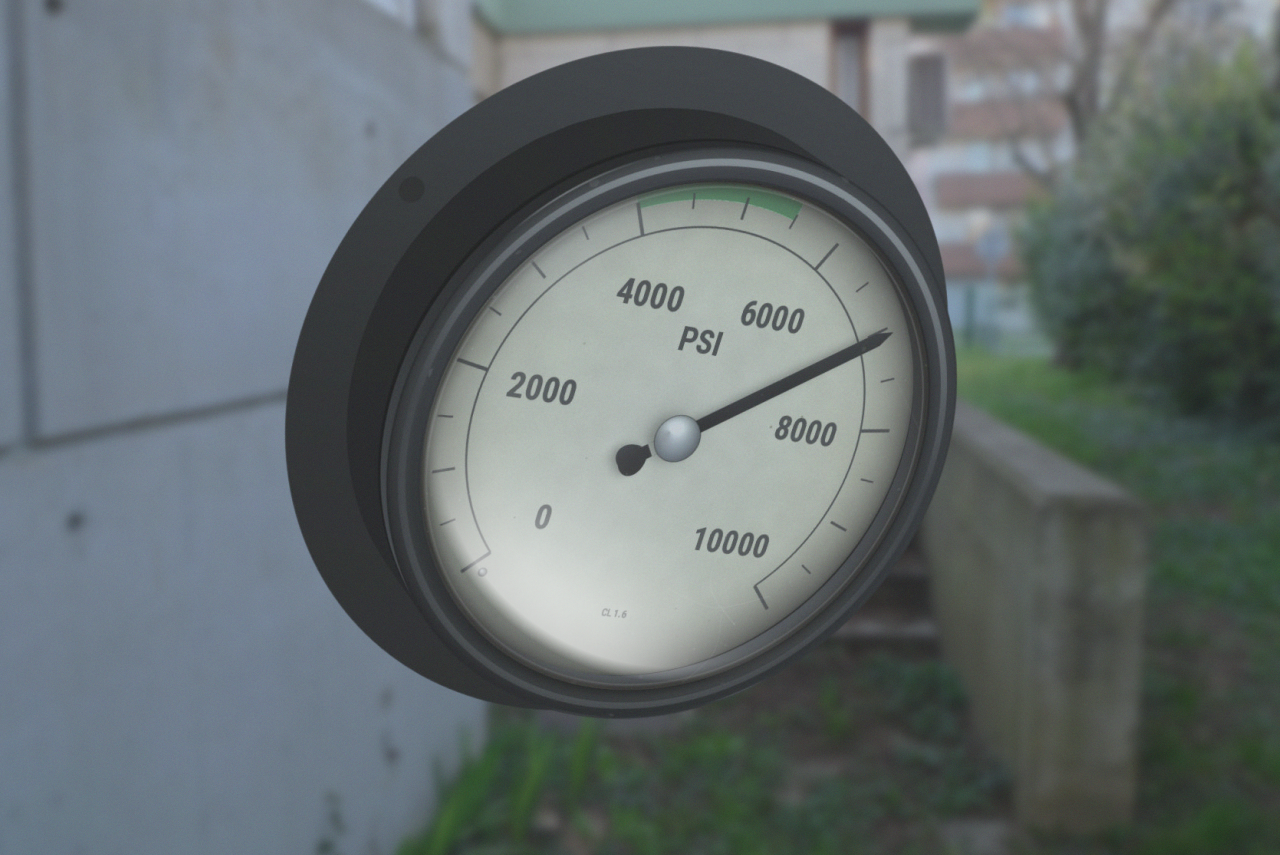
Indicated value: 7000 psi
